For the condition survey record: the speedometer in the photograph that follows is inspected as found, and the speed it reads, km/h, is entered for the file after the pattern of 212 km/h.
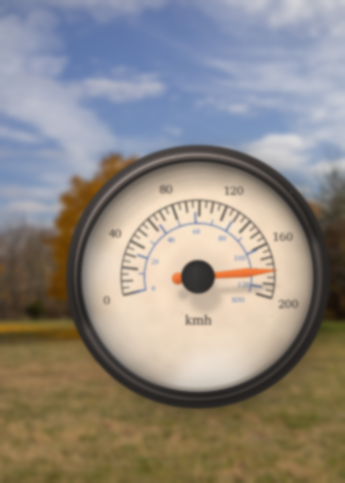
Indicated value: 180 km/h
